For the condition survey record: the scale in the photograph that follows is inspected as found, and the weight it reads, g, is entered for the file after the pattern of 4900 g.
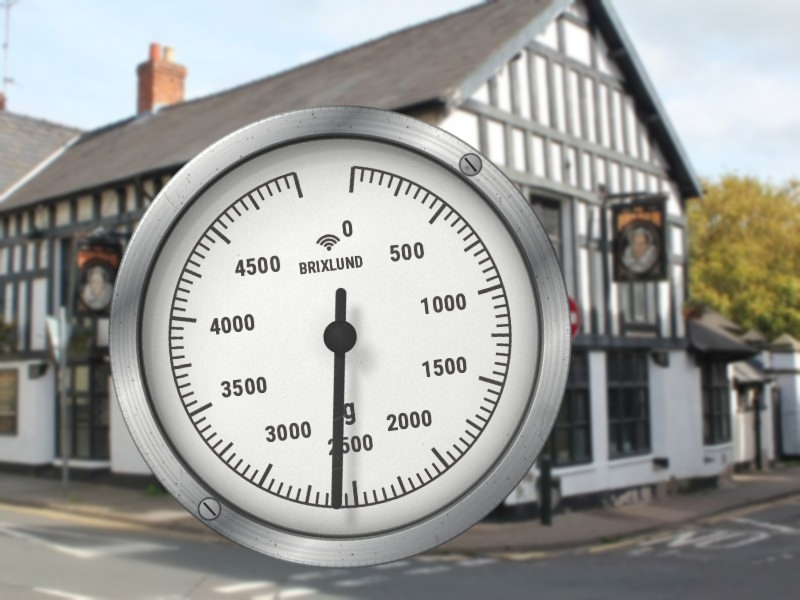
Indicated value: 2600 g
